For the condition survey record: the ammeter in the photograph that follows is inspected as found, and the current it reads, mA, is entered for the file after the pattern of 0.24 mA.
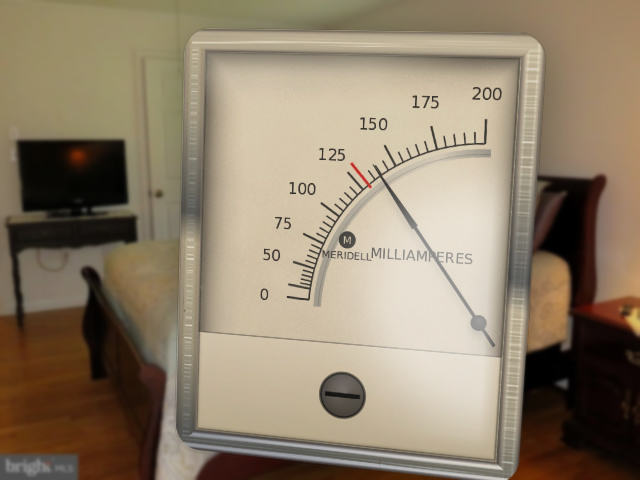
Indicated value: 140 mA
